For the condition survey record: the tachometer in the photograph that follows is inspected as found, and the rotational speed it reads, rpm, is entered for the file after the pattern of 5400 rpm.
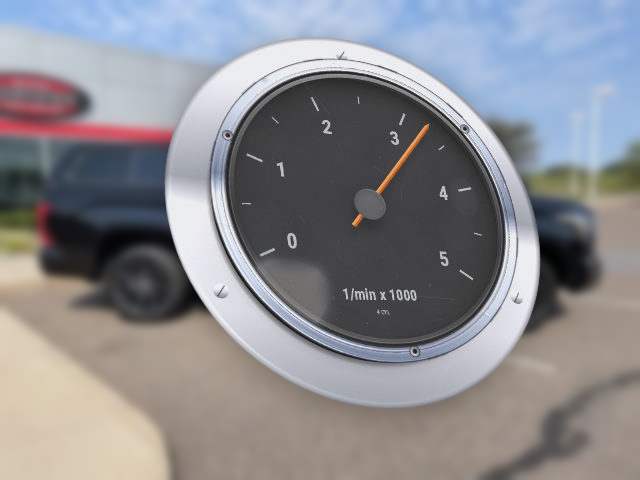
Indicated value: 3250 rpm
